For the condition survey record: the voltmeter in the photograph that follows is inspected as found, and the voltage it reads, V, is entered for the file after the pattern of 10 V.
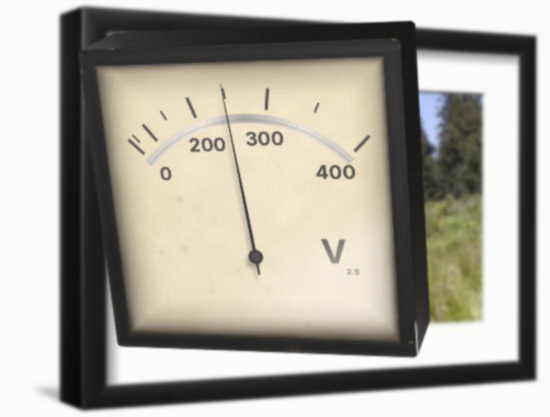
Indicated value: 250 V
